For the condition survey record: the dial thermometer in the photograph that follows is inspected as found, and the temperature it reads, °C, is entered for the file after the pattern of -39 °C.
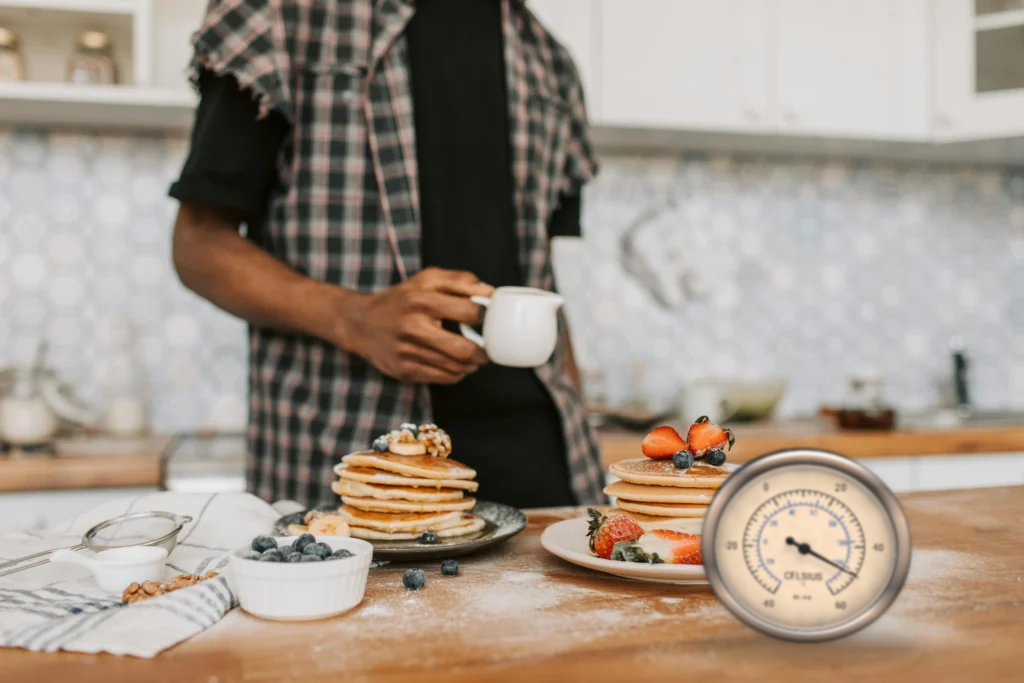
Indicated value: 50 °C
